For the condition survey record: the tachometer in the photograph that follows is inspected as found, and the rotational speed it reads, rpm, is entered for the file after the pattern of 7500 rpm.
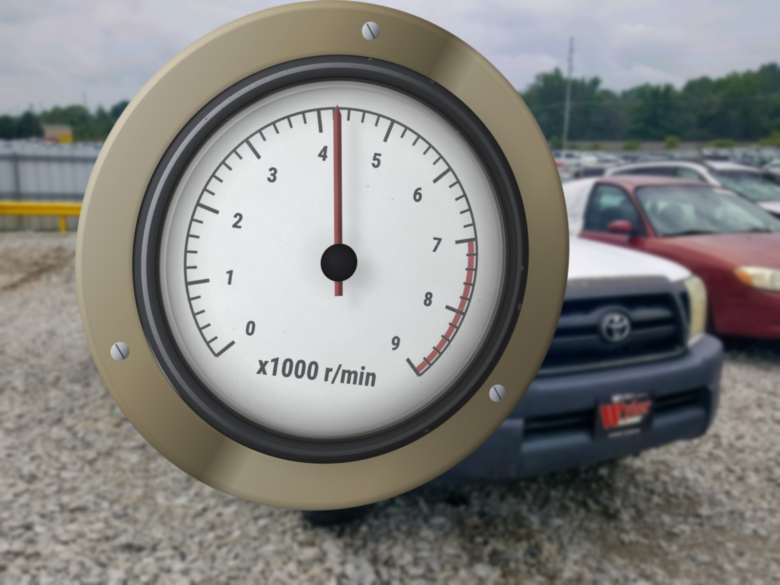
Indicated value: 4200 rpm
